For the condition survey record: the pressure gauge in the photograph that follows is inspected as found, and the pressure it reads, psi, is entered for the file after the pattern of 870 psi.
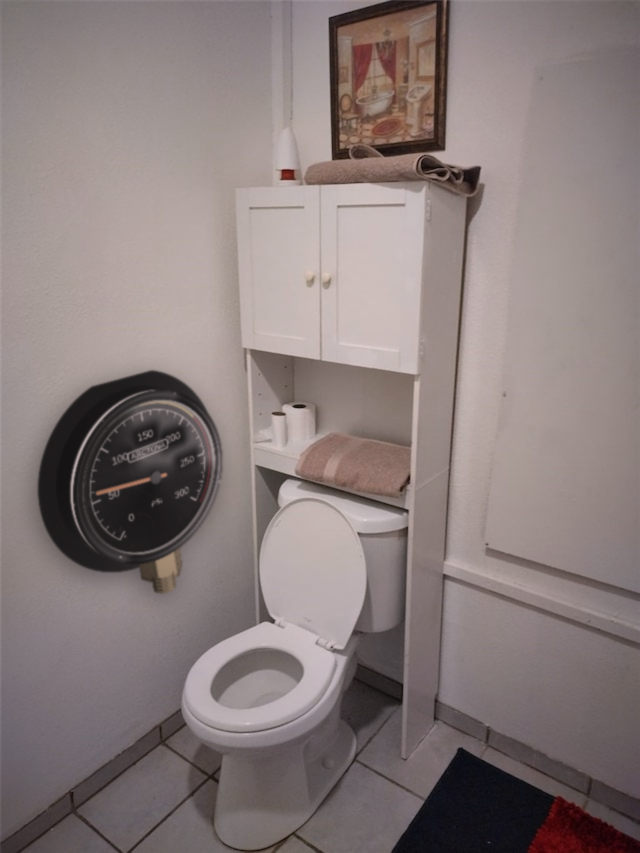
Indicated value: 60 psi
